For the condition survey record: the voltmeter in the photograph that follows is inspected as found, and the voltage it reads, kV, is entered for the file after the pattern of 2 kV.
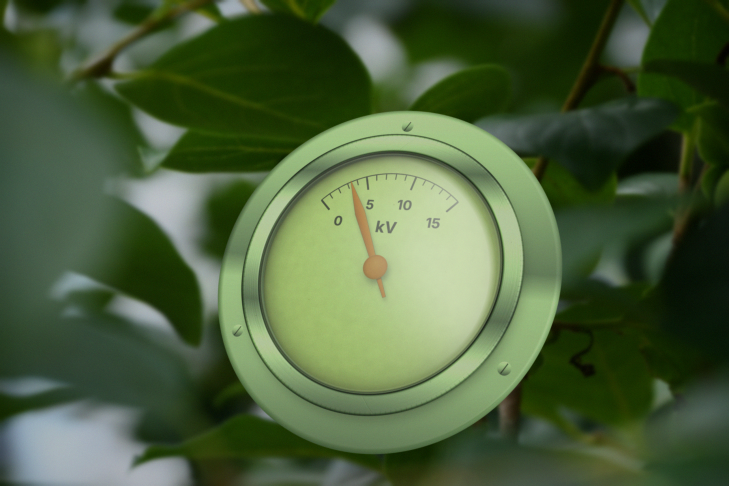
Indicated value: 3.5 kV
